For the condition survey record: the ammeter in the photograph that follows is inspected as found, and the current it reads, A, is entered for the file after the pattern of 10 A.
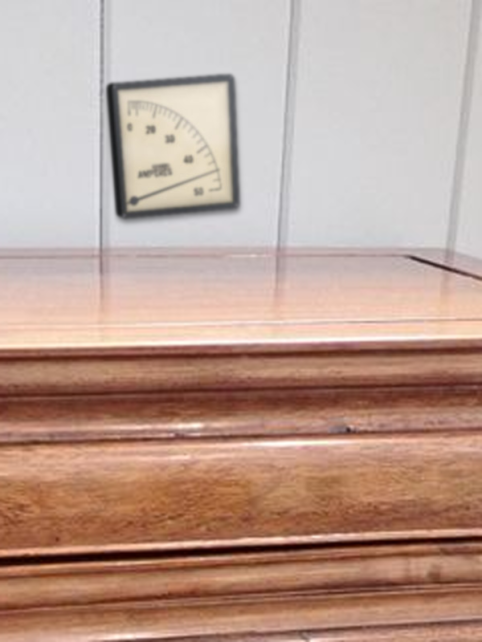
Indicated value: 46 A
